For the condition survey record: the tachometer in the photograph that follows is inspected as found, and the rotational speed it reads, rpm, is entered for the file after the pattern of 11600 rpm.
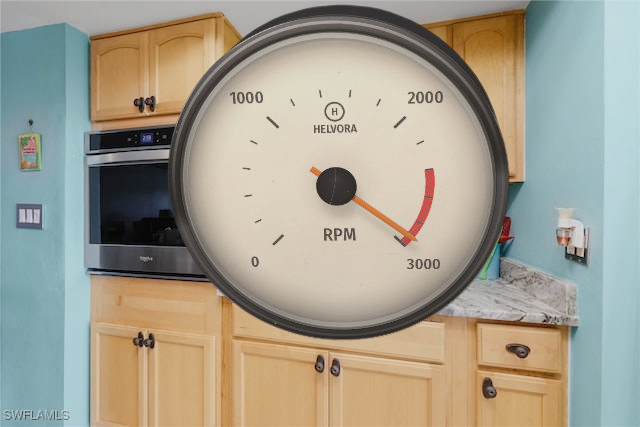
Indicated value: 2900 rpm
